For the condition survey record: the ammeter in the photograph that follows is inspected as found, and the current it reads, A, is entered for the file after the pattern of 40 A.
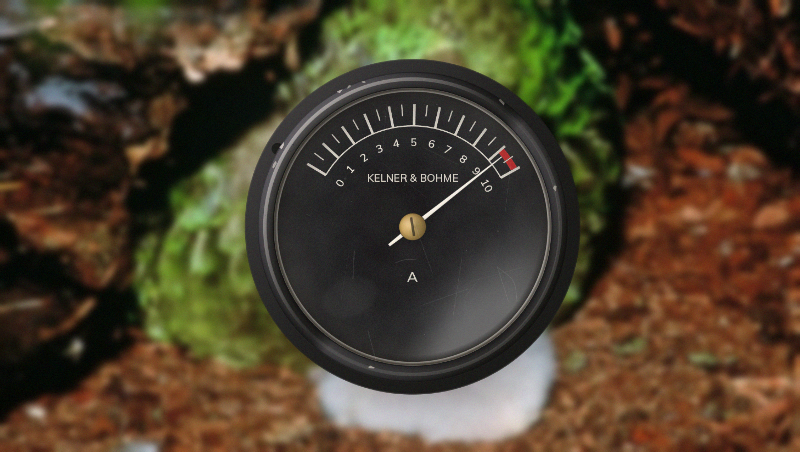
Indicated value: 9.25 A
